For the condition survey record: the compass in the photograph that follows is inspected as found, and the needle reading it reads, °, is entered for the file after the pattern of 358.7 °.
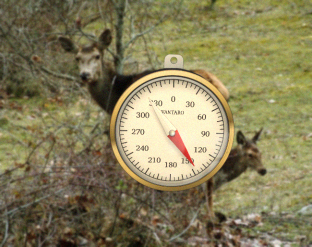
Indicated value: 145 °
